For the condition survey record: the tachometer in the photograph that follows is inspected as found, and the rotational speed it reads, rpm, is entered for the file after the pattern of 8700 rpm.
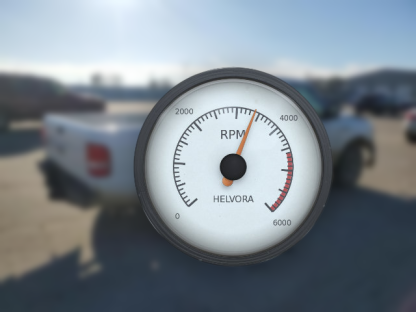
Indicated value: 3400 rpm
